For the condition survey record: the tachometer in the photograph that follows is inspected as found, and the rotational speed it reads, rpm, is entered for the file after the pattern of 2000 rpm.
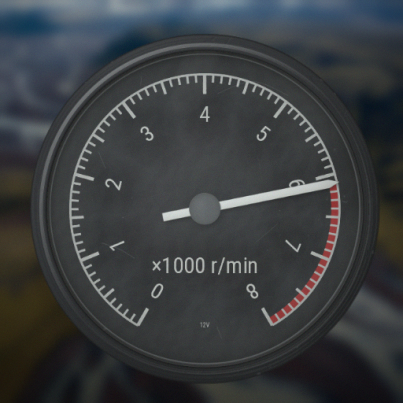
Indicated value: 6100 rpm
